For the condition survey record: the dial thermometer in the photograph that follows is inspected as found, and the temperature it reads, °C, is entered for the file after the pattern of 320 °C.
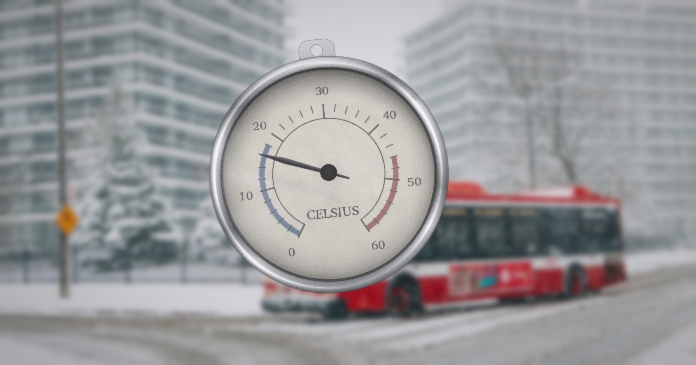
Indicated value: 16 °C
